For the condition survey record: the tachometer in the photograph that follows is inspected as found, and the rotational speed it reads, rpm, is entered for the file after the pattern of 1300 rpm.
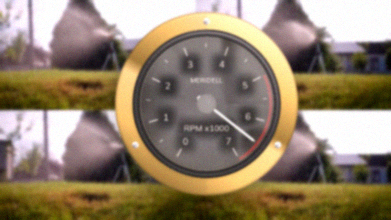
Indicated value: 6500 rpm
